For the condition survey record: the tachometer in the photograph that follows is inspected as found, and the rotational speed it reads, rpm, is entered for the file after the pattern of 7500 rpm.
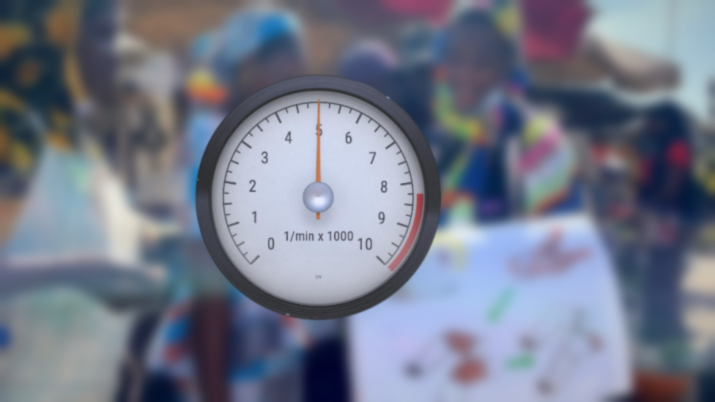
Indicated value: 5000 rpm
